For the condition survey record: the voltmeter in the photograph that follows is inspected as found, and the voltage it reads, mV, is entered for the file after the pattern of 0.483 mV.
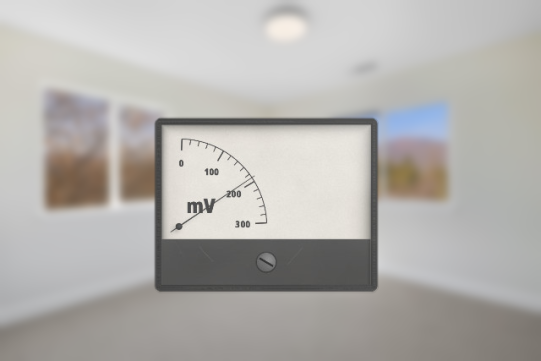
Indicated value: 190 mV
